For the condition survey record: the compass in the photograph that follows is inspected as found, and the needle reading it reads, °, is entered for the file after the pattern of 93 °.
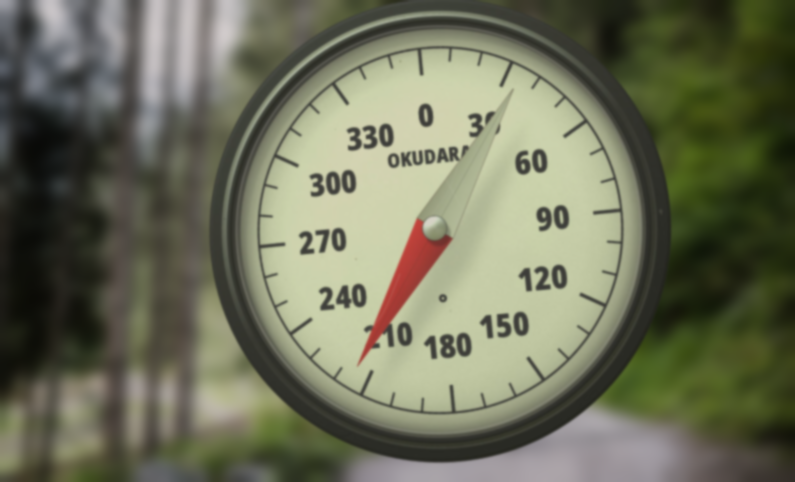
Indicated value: 215 °
